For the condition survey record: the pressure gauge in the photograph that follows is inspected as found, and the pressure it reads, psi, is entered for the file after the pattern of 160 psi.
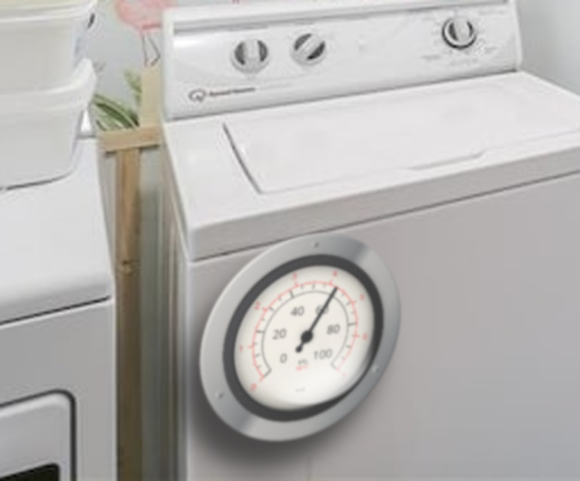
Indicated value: 60 psi
